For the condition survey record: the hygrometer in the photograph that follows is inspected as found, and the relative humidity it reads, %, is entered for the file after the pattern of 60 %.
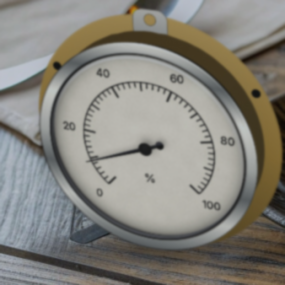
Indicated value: 10 %
